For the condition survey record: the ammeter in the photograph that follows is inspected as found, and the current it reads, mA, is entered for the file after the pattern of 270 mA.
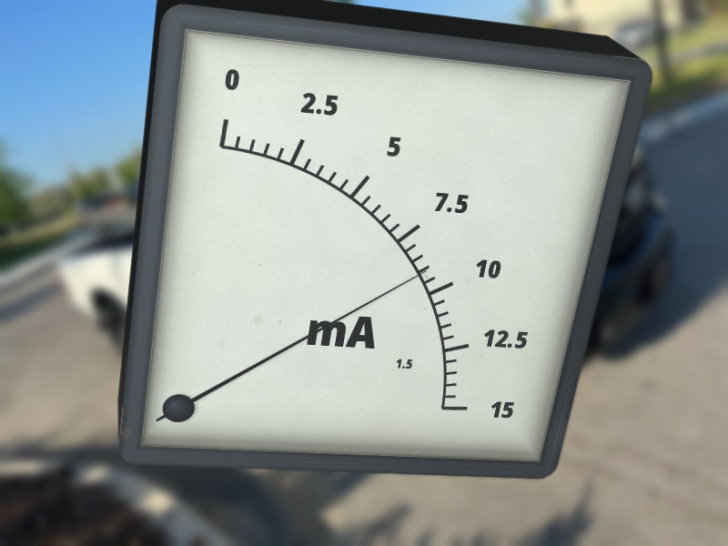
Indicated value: 9 mA
